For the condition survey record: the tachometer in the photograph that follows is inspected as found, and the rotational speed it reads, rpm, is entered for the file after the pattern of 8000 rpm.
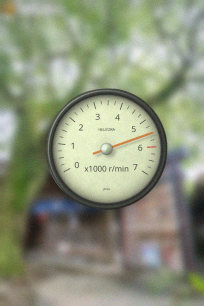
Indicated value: 5500 rpm
